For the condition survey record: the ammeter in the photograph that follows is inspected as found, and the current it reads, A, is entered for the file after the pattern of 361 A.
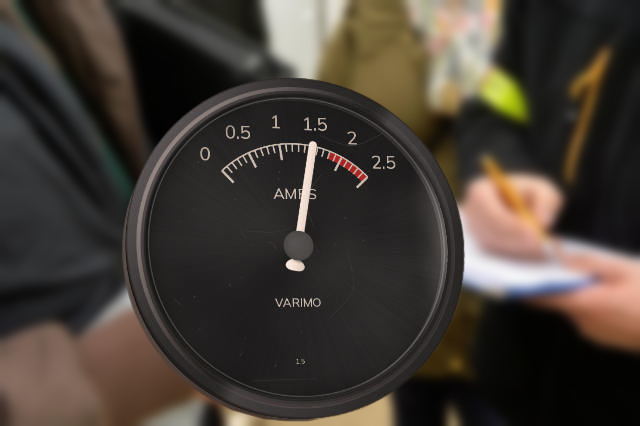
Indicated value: 1.5 A
